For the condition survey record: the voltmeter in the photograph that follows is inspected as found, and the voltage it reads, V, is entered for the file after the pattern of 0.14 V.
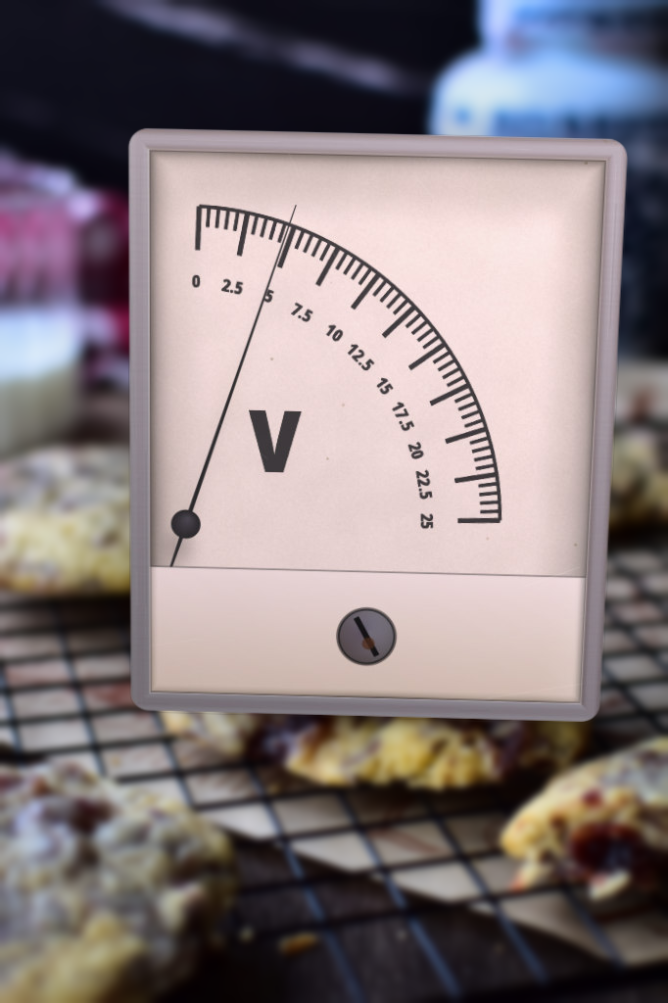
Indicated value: 4.75 V
